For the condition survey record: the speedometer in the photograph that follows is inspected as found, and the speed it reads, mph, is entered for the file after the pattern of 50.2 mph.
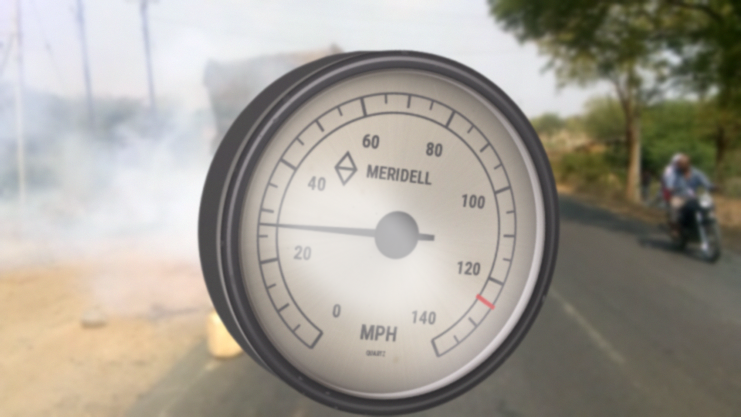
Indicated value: 27.5 mph
